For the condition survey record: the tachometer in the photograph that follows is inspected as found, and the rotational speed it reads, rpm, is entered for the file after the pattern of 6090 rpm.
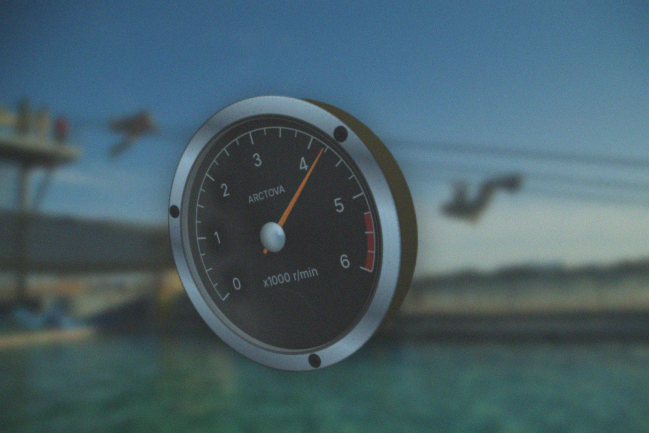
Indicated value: 4250 rpm
